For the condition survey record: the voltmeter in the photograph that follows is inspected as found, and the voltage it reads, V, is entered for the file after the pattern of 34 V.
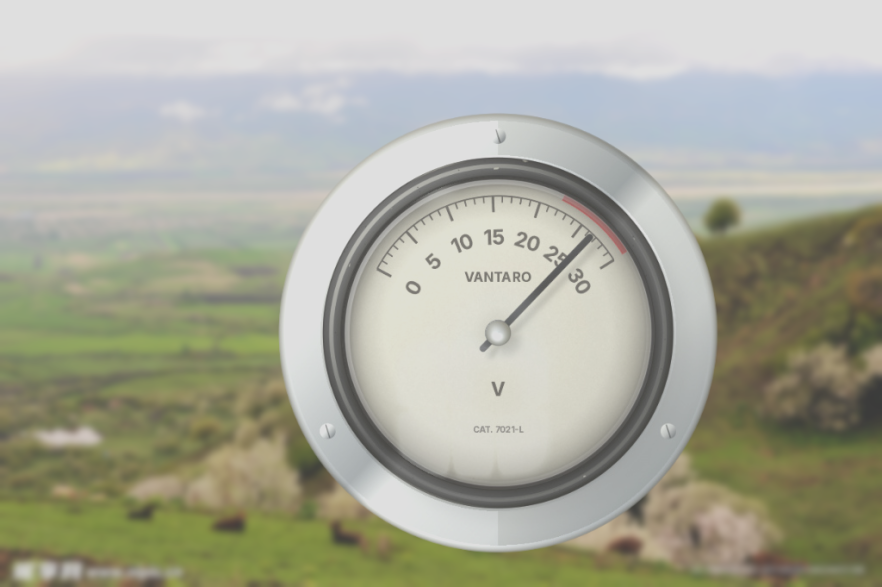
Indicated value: 26.5 V
